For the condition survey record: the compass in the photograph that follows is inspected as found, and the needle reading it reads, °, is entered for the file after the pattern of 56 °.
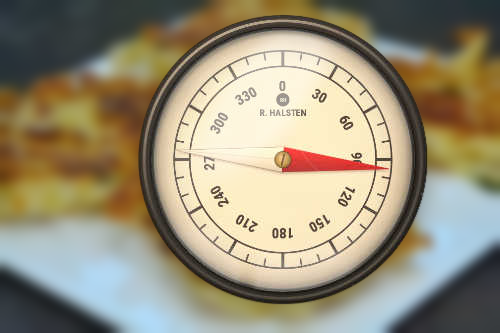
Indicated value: 95 °
